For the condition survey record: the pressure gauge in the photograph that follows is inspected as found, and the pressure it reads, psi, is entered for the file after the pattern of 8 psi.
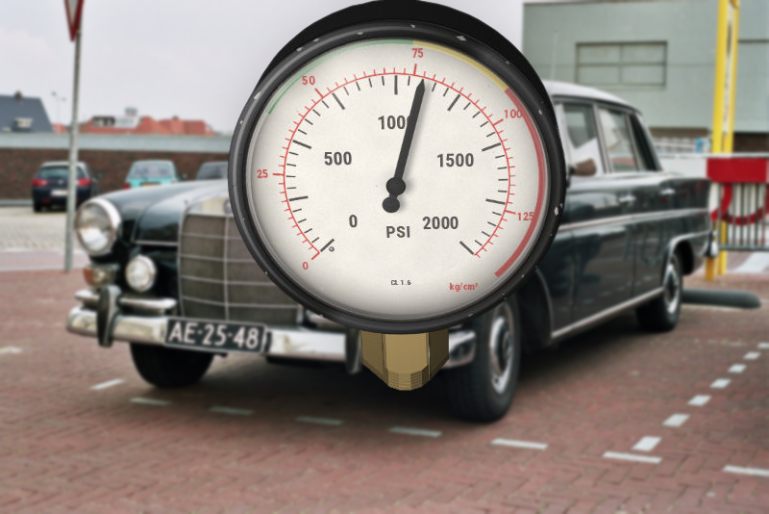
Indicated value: 1100 psi
